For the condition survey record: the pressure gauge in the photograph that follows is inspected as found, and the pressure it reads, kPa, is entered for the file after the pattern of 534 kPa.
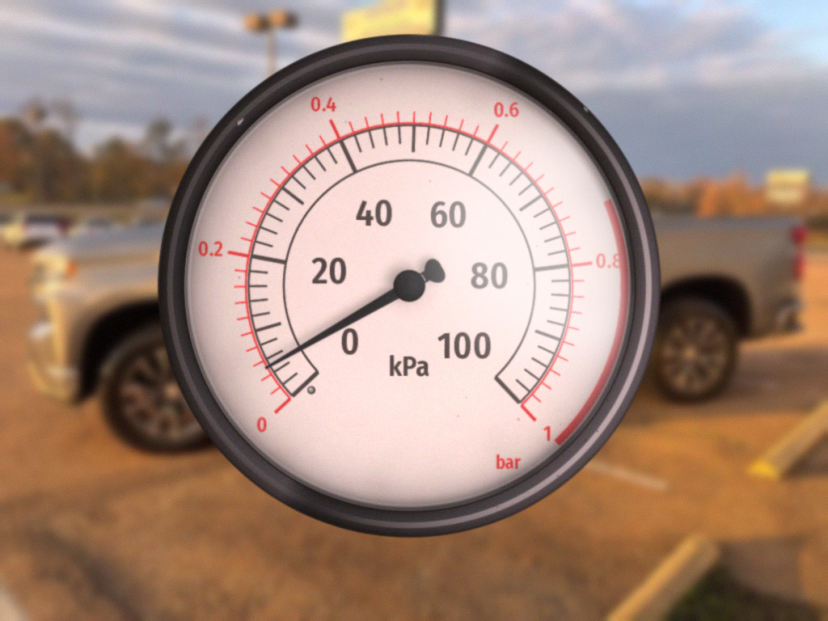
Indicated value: 5 kPa
